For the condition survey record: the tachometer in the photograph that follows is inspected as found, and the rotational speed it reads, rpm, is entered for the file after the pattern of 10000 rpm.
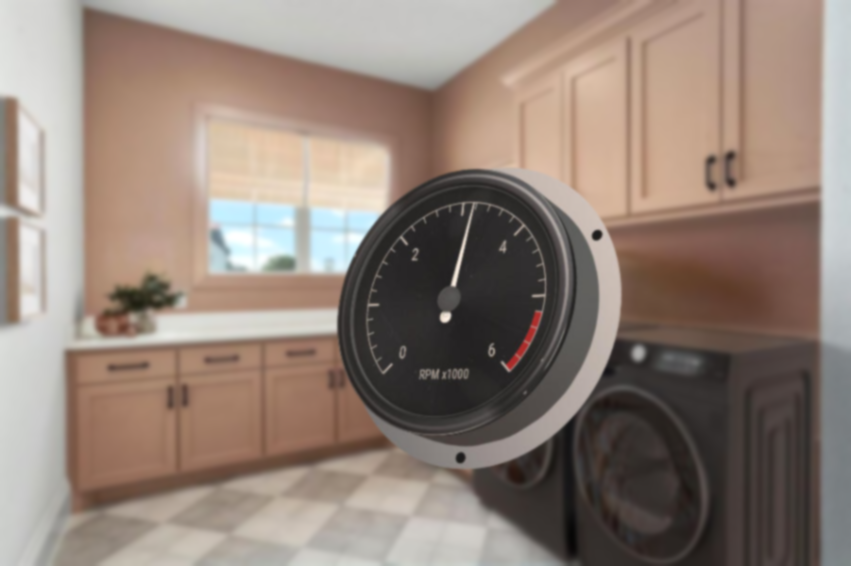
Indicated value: 3200 rpm
